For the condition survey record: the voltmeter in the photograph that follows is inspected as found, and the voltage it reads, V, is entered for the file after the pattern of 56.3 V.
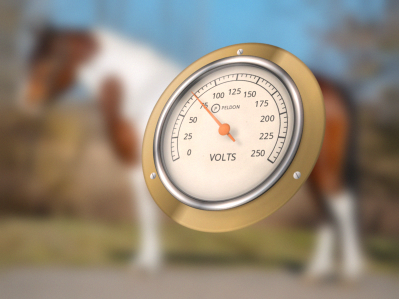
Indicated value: 75 V
